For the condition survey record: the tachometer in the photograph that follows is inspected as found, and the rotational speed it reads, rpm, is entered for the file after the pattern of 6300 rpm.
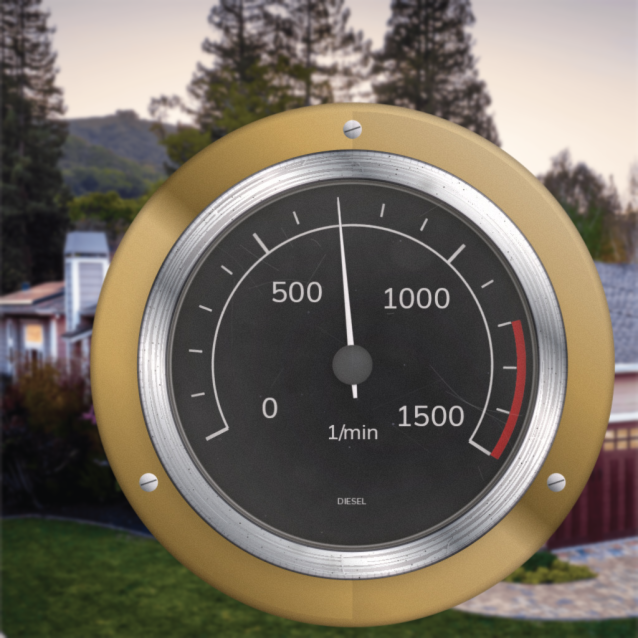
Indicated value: 700 rpm
